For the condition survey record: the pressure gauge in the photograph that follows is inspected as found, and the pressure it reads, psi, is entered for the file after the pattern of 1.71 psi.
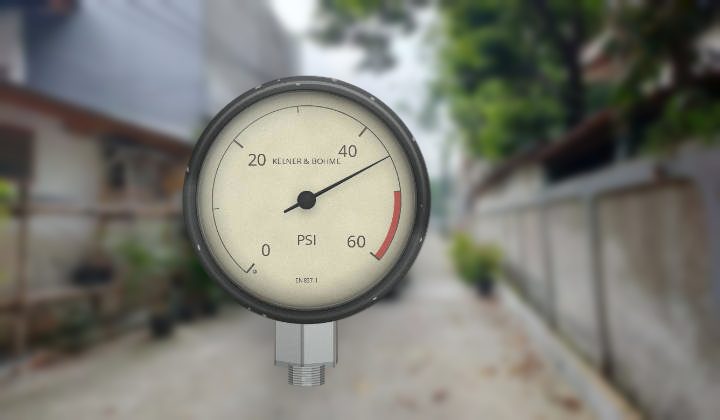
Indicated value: 45 psi
